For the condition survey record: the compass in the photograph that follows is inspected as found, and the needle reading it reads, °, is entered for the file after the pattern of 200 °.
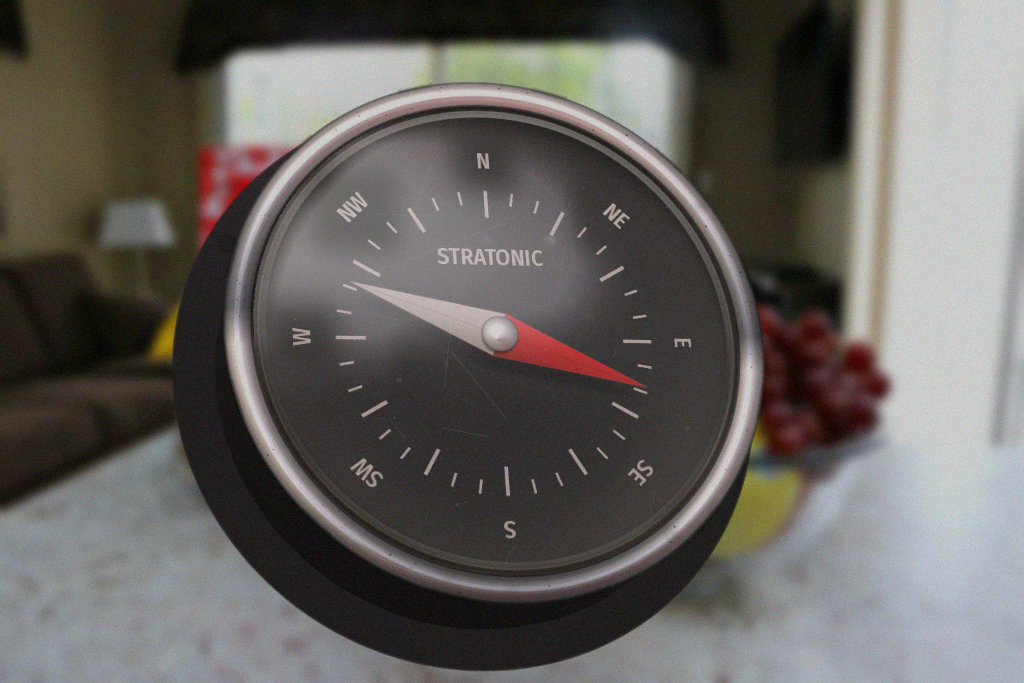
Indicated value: 110 °
